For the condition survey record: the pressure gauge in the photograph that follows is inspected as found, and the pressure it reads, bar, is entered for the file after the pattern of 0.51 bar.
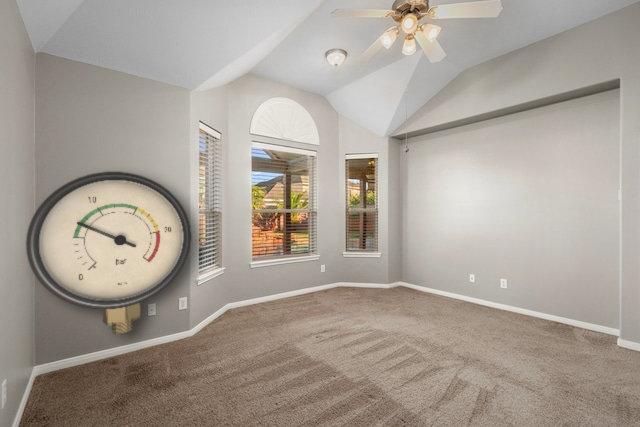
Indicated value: 7 bar
